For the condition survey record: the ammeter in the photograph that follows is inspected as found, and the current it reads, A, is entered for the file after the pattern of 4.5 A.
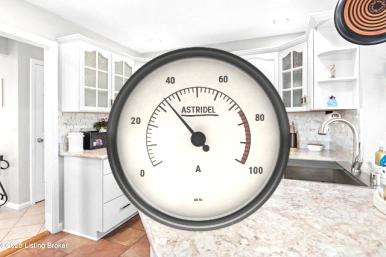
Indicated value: 34 A
